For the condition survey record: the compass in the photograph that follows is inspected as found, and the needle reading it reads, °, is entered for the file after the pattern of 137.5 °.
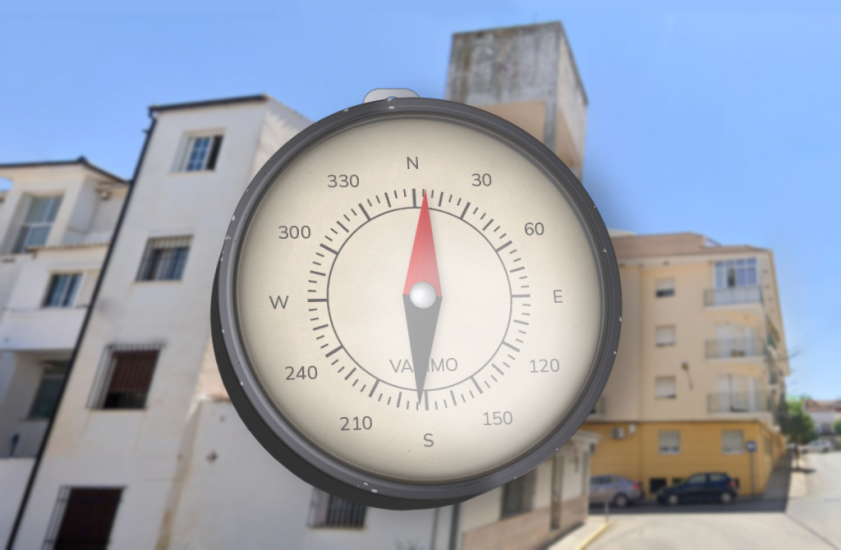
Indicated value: 5 °
